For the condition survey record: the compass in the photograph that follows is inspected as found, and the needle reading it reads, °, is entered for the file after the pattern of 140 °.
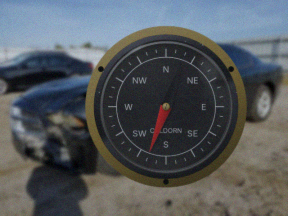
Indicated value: 200 °
